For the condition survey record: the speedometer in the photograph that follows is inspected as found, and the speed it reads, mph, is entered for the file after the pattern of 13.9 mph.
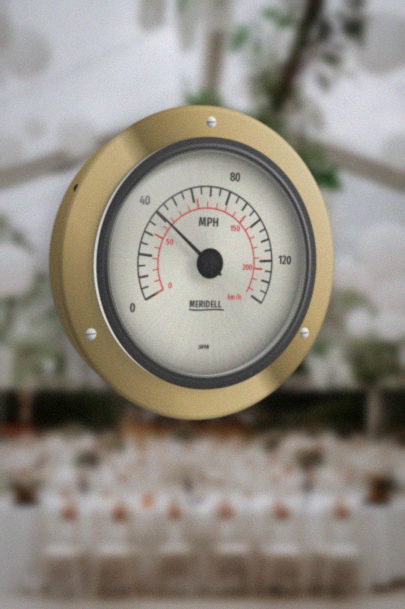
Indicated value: 40 mph
